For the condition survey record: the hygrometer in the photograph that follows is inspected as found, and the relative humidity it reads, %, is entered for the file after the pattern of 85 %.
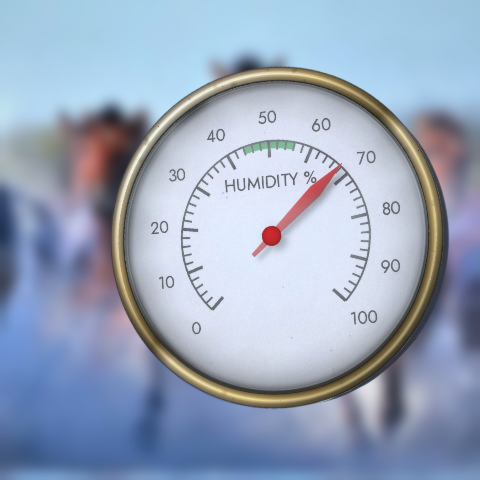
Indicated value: 68 %
